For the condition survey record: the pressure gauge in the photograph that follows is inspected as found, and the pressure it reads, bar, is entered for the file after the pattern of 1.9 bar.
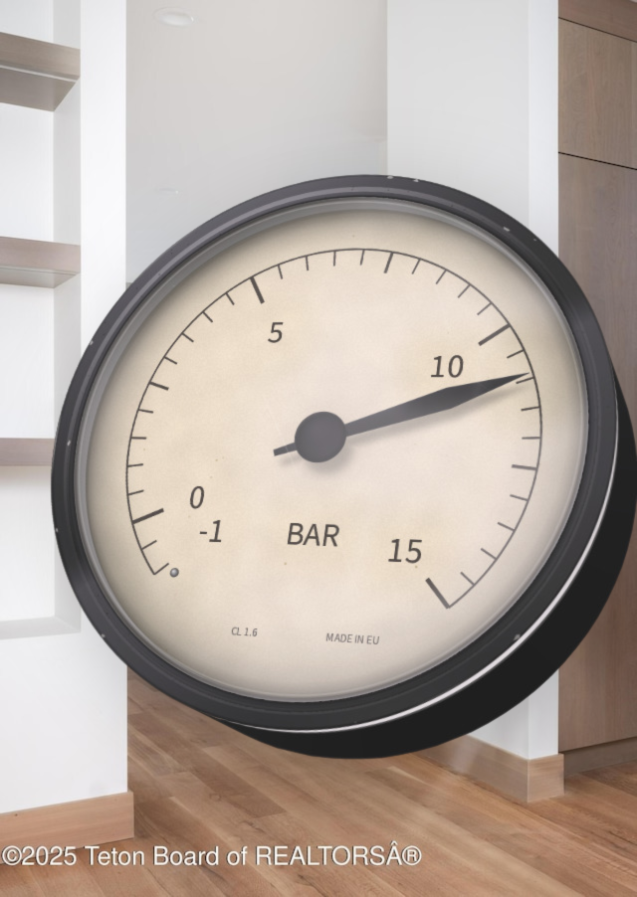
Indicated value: 11 bar
